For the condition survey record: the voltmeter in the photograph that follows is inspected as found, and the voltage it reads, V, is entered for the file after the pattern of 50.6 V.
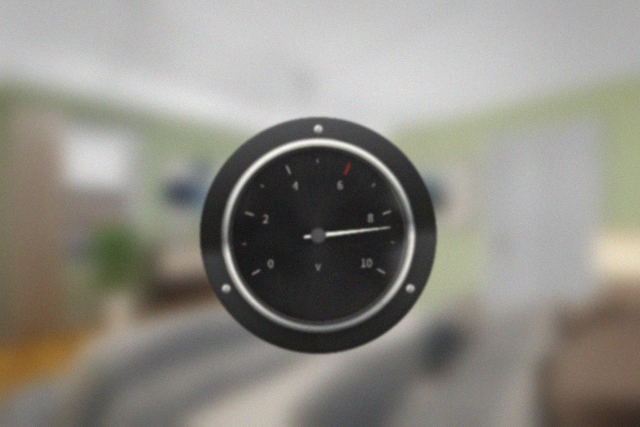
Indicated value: 8.5 V
